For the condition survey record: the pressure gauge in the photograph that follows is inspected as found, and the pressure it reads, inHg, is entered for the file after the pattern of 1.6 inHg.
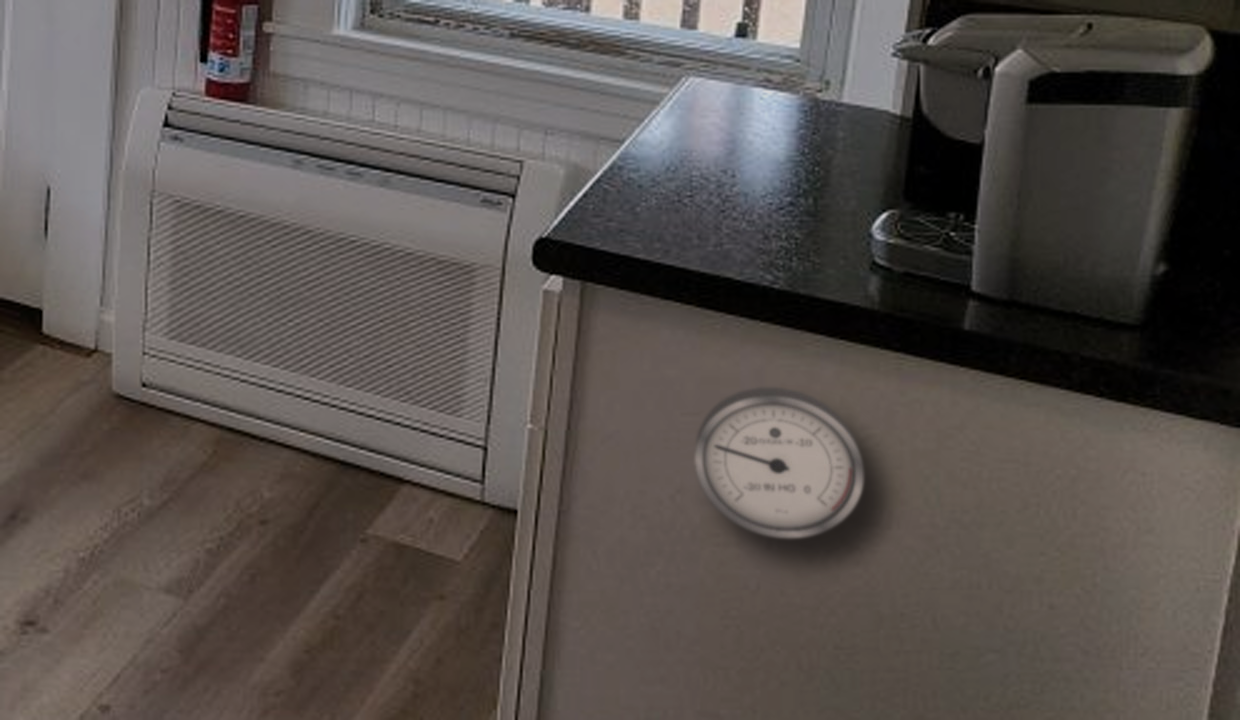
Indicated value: -23 inHg
